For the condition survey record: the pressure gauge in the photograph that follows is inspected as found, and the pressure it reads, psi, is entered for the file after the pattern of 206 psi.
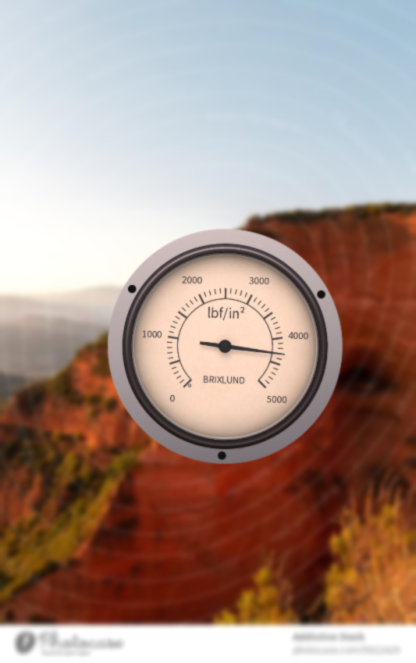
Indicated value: 4300 psi
